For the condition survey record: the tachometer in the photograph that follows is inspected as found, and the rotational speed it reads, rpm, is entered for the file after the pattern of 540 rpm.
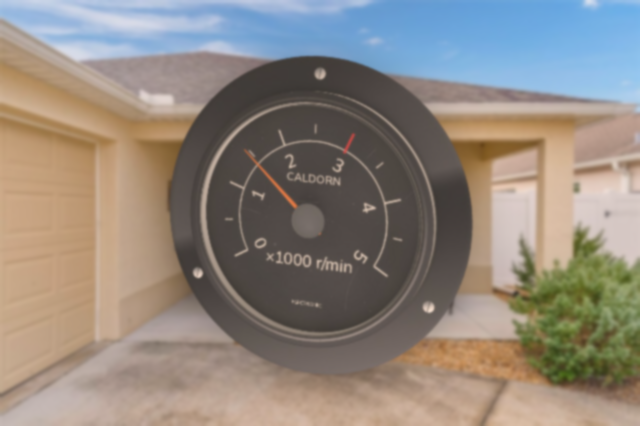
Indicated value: 1500 rpm
